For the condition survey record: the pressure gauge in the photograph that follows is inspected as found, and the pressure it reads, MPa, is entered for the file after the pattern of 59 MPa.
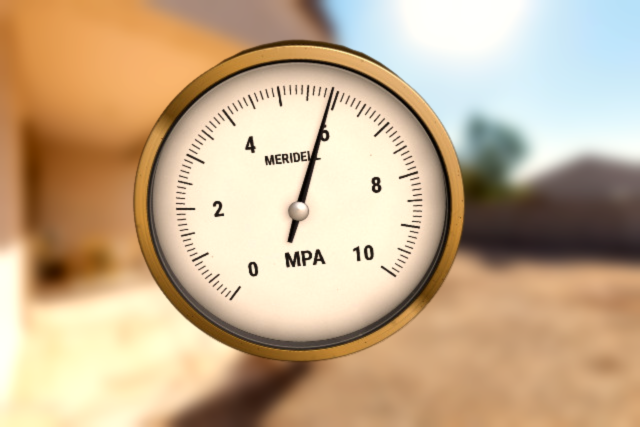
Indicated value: 5.9 MPa
